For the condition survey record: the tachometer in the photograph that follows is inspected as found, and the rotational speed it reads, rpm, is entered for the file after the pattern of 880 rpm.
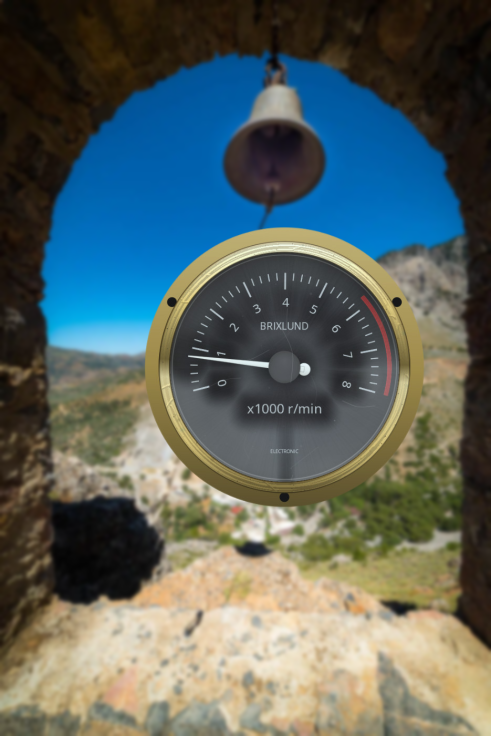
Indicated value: 800 rpm
